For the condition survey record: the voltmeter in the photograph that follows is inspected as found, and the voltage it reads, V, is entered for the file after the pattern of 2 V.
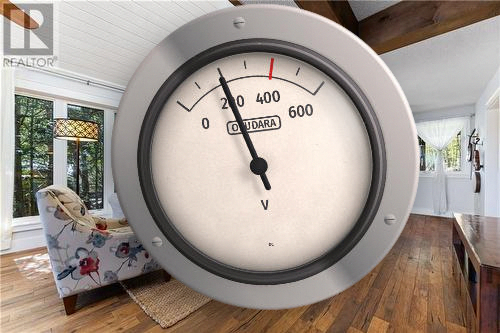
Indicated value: 200 V
